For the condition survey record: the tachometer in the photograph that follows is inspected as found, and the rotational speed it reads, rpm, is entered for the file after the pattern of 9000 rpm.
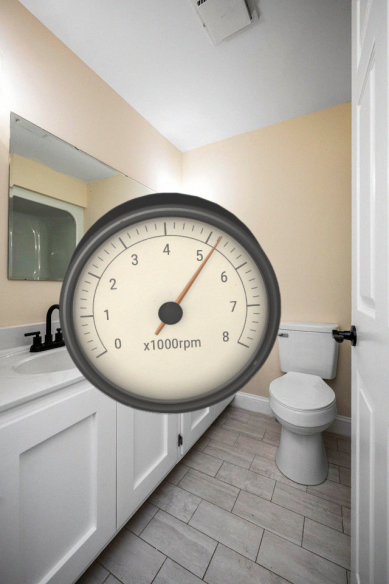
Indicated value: 5200 rpm
